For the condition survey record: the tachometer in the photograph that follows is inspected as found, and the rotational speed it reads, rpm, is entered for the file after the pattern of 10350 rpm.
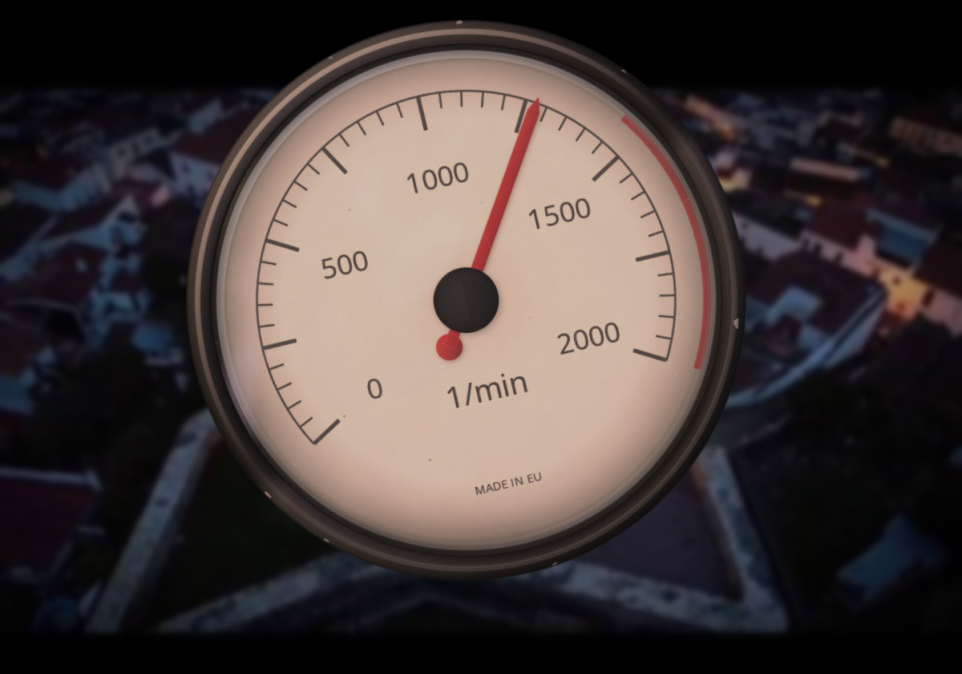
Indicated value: 1275 rpm
